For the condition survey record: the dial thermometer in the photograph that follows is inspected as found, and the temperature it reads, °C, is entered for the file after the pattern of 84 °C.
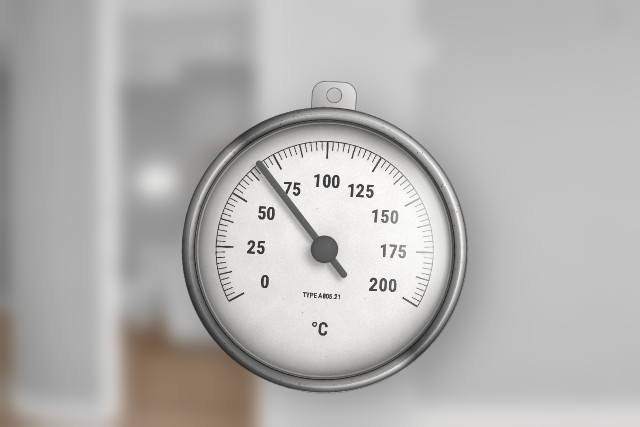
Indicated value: 67.5 °C
